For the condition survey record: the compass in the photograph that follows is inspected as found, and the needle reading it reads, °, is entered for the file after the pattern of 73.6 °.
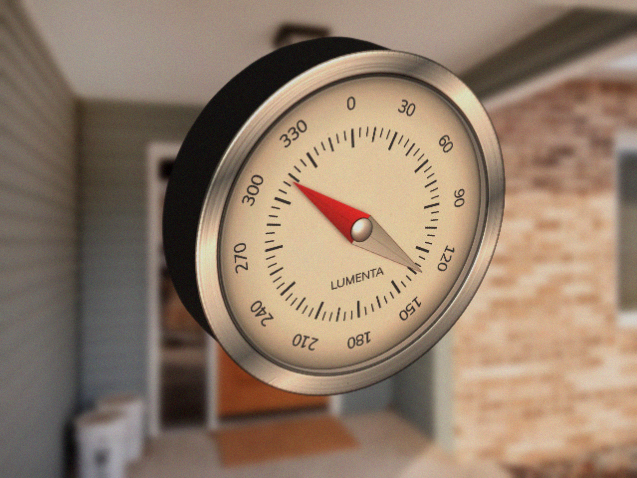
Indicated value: 312.5 °
